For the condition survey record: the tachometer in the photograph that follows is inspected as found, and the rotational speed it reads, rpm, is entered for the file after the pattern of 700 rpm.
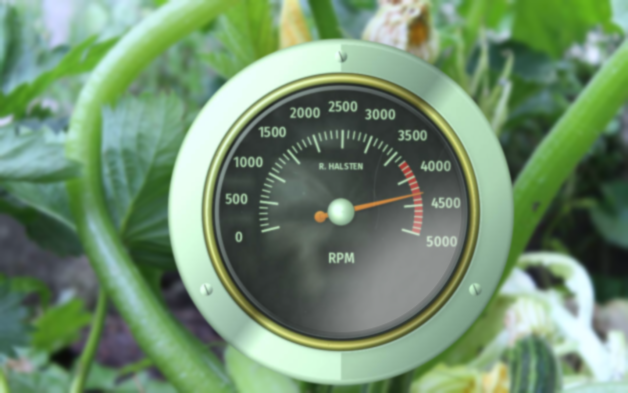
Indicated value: 4300 rpm
